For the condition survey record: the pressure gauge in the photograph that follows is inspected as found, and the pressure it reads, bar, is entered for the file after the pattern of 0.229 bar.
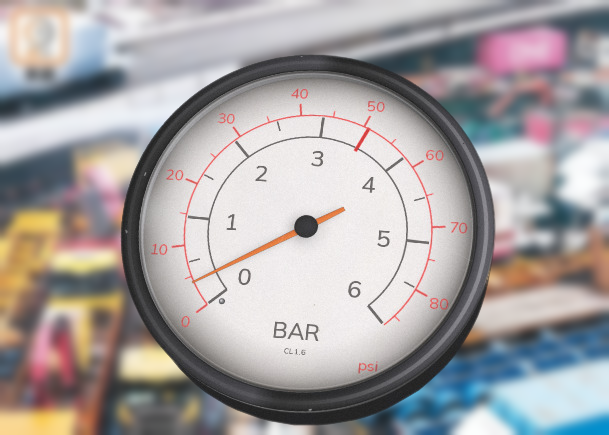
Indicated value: 0.25 bar
